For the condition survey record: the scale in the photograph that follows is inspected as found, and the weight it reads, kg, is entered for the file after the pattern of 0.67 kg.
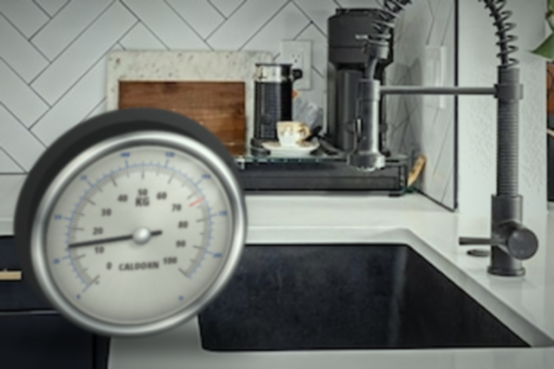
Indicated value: 15 kg
